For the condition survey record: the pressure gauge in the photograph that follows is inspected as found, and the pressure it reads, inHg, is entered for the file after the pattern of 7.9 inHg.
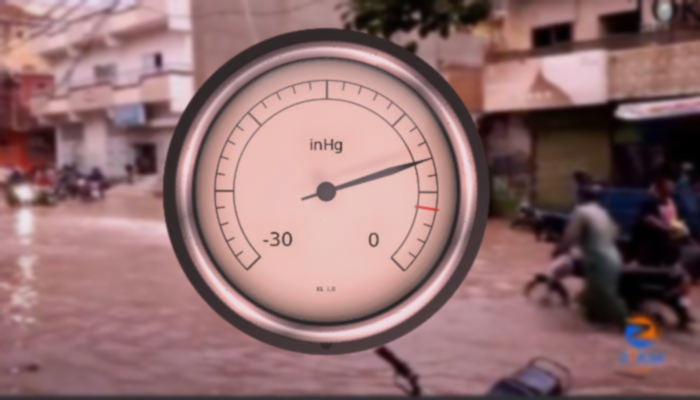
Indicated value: -7 inHg
